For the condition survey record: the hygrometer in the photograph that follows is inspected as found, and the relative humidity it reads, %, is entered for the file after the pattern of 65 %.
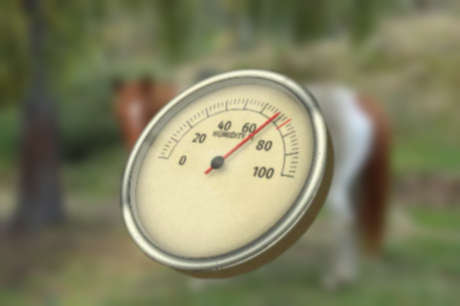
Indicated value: 70 %
